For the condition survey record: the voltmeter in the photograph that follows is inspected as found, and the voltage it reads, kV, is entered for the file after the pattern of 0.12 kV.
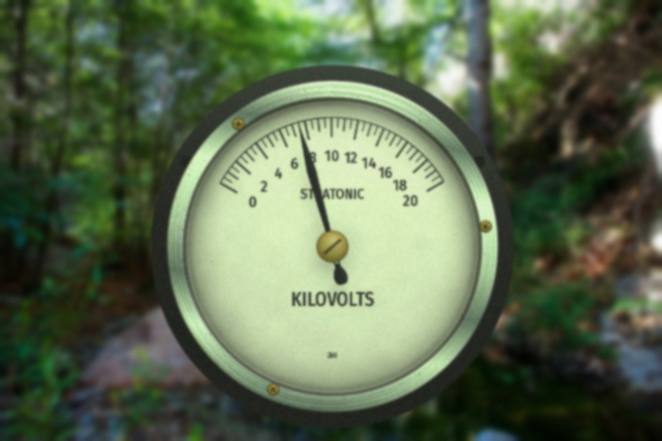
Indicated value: 7.5 kV
